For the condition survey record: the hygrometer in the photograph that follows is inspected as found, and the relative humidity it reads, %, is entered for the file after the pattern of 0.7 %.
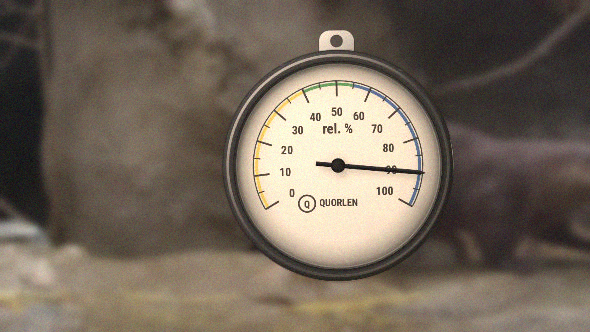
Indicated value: 90 %
